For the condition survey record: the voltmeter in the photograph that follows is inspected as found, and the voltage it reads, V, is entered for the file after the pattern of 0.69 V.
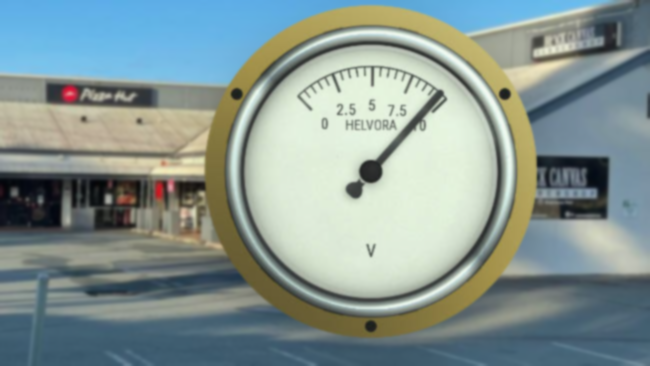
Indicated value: 9.5 V
